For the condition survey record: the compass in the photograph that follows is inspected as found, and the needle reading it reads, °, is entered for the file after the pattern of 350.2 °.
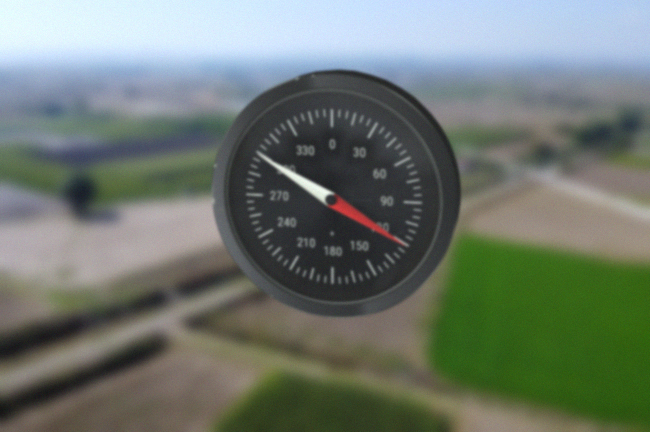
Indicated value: 120 °
